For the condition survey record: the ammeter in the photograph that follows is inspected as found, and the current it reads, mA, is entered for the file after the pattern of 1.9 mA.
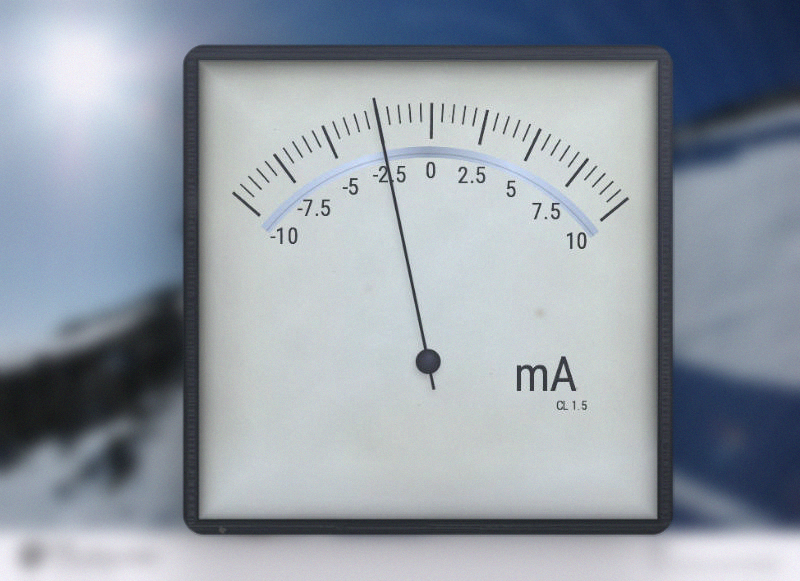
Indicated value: -2.5 mA
